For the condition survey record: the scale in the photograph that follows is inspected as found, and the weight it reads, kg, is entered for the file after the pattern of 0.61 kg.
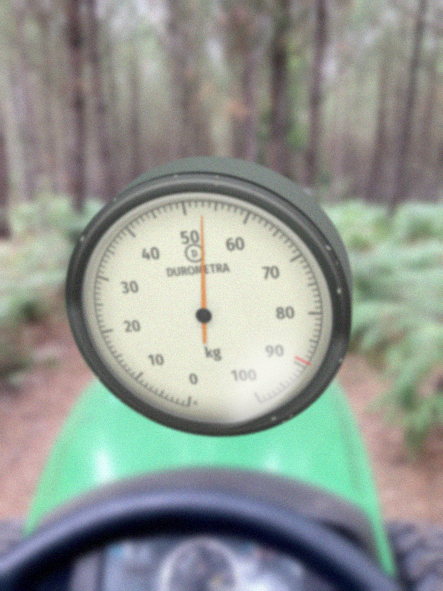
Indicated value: 53 kg
